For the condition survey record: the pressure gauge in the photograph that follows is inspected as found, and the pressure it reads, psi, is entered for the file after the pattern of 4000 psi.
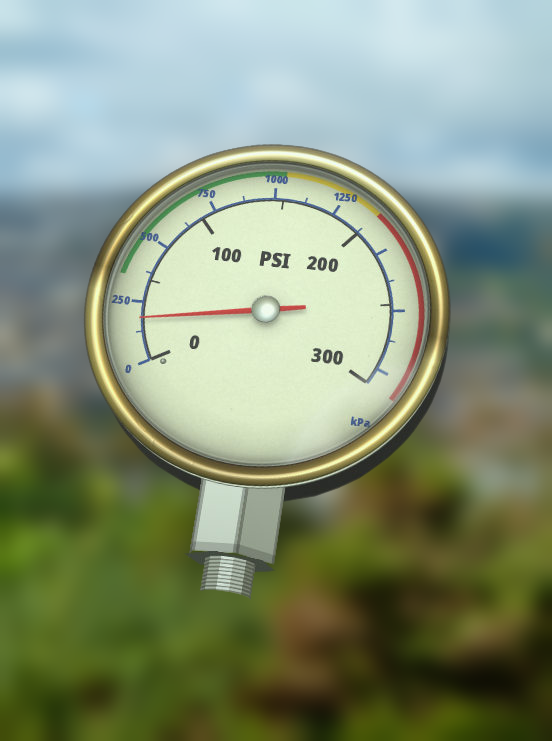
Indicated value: 25 psi
